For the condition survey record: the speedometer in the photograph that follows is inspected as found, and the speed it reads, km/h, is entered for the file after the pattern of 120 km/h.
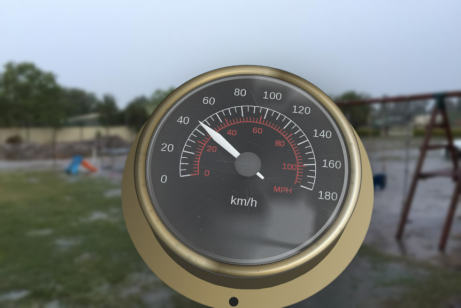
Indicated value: 45 km/h
